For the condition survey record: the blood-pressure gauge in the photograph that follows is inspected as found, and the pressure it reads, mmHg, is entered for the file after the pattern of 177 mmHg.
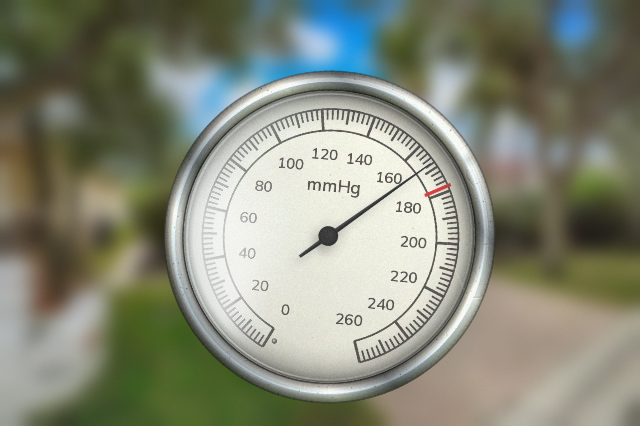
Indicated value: 168 mmHg
